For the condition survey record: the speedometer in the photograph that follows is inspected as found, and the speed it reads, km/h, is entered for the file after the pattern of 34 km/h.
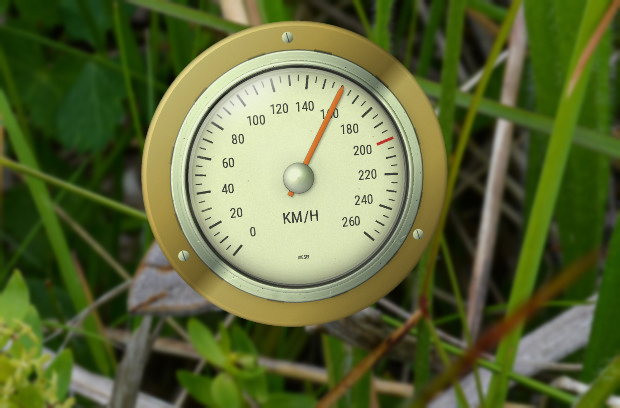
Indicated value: 160 km/h
